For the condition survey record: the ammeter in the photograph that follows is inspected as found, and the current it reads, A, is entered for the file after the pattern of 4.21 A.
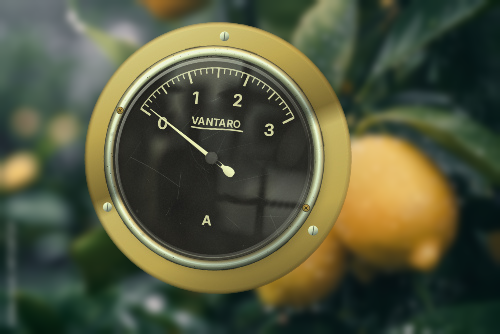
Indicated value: 0.1 A
